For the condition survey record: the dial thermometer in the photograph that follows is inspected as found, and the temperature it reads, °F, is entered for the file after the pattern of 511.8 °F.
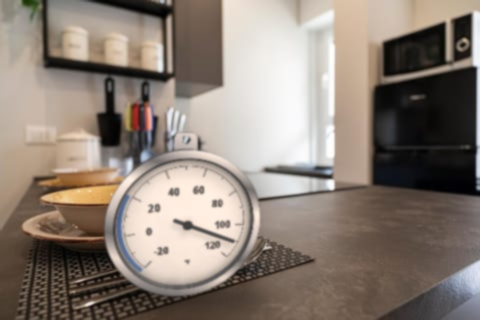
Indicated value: 110 °F
